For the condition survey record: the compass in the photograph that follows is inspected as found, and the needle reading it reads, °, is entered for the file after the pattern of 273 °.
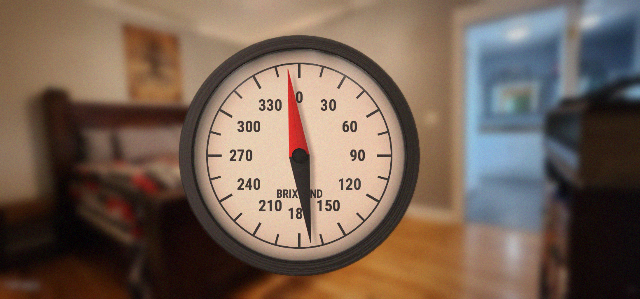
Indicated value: 352.5 °
